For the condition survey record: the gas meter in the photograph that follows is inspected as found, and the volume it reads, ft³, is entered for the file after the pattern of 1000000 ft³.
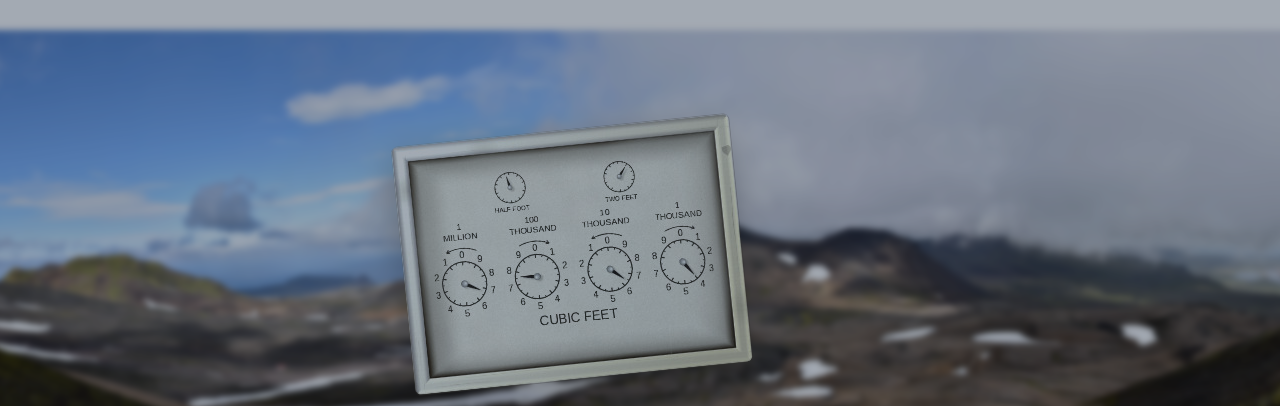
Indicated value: 676400 ft³
